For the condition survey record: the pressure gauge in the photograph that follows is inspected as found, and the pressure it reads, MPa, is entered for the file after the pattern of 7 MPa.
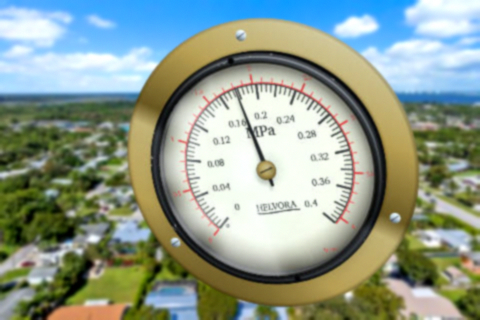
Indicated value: 0.18 MPa
